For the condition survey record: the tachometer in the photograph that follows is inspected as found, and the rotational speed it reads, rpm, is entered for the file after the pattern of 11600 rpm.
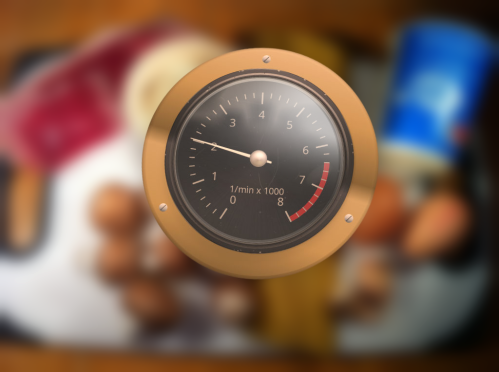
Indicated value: 2000 rpm
